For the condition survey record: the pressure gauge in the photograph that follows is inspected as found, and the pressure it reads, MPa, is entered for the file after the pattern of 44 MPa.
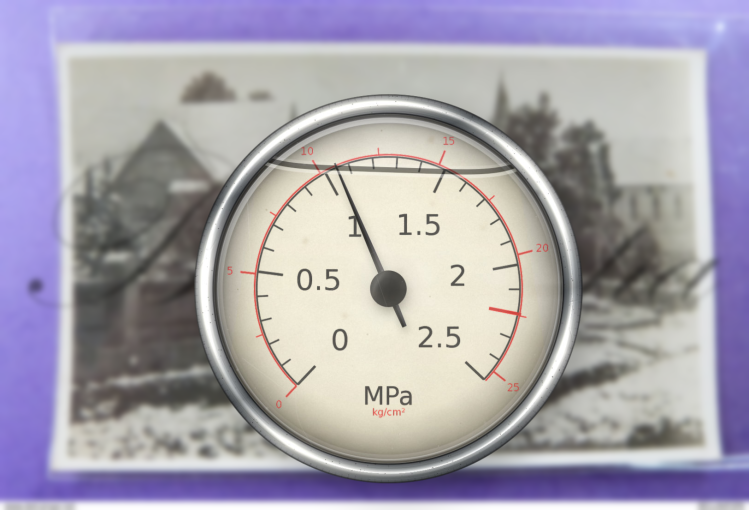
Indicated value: 1.05 MPa
